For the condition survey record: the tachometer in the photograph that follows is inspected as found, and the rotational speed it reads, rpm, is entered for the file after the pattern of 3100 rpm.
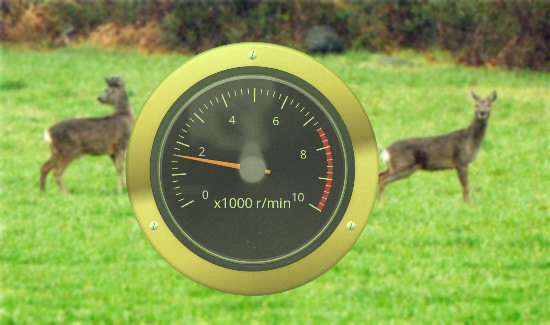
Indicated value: 1600 rpm
